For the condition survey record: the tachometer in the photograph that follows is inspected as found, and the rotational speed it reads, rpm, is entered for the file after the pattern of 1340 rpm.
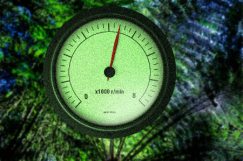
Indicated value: 4400 rpm
